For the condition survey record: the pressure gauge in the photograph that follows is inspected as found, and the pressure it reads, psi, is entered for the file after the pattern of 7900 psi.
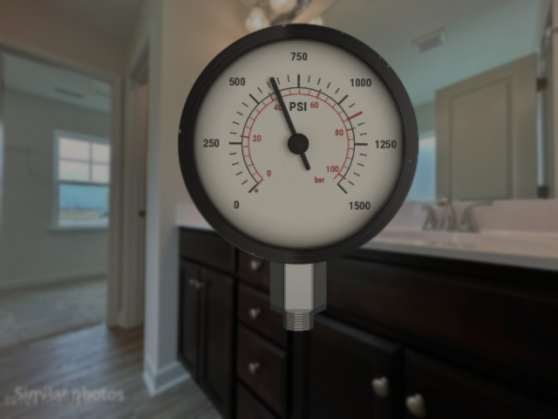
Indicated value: 625 psi
